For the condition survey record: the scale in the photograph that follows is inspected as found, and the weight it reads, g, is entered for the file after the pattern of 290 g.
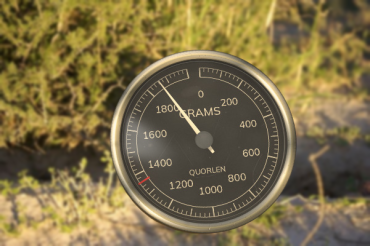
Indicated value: 1860 g
